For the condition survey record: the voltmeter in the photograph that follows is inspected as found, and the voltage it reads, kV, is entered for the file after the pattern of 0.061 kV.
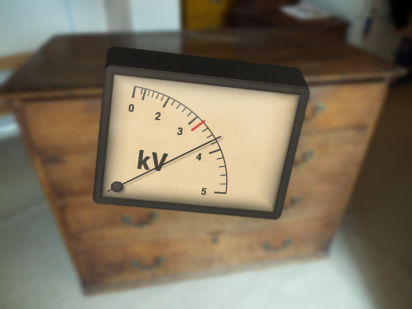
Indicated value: 3.7 kV
